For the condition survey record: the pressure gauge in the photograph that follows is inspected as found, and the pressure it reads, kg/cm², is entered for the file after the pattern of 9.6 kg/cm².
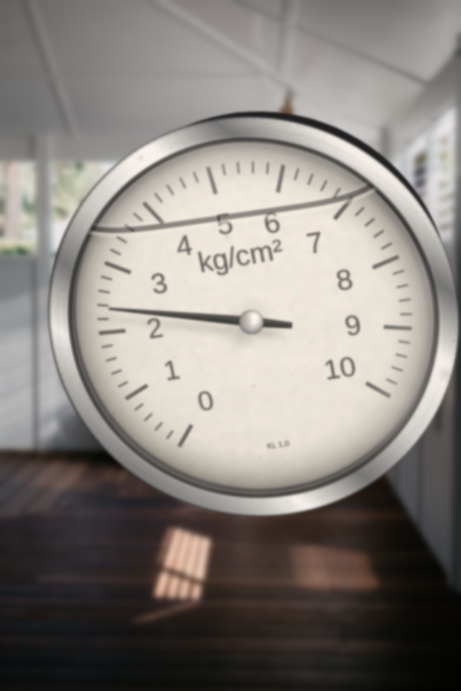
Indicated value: 2.4 kg/cm²
